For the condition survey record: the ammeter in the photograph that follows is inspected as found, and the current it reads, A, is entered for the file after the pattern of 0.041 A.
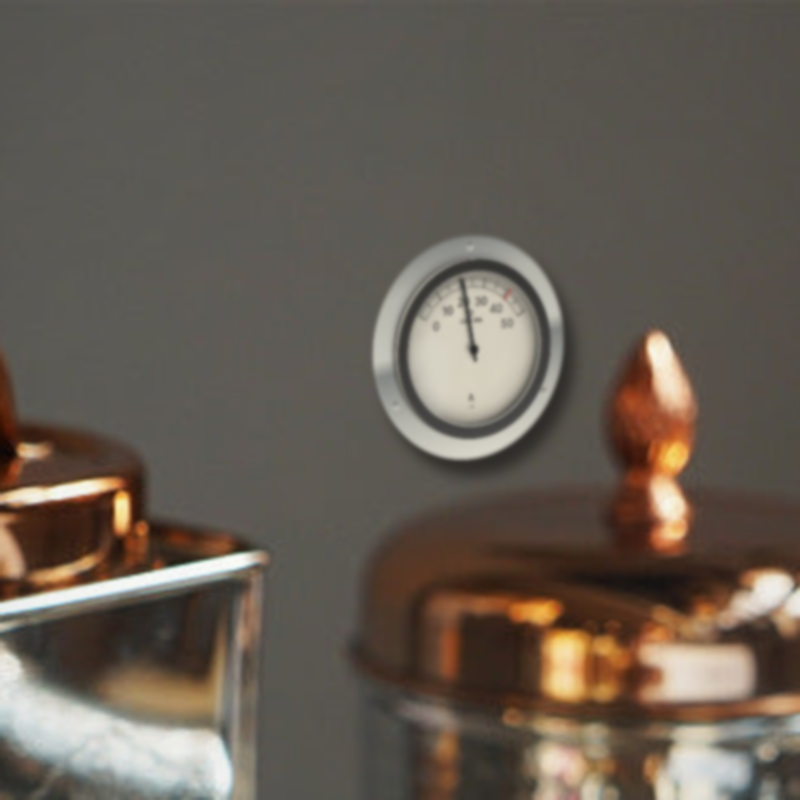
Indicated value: 20 A
